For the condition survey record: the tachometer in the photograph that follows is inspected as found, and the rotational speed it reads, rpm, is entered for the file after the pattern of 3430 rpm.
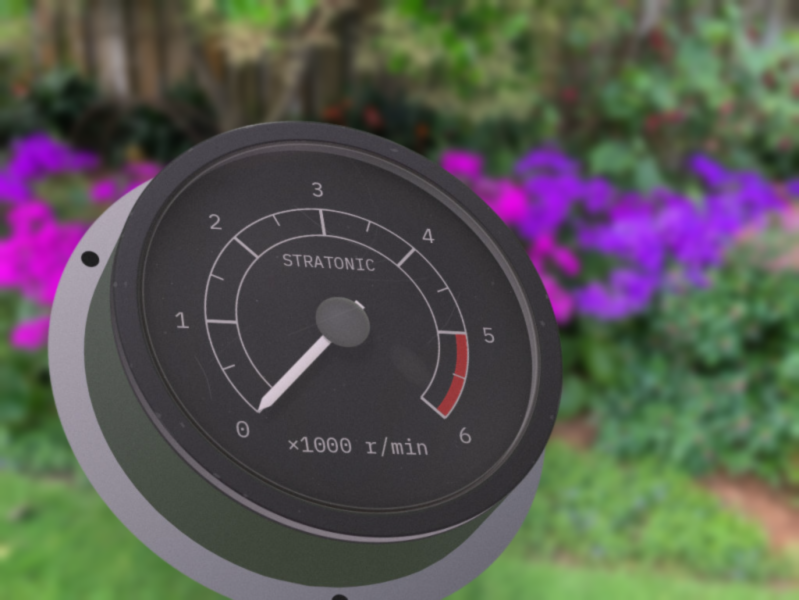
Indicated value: 0 rpm
